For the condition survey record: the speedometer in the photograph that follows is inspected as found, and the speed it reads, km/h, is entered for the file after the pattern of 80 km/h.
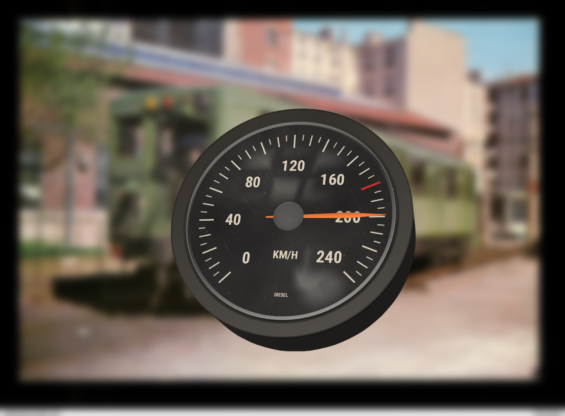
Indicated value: 200 km/h
